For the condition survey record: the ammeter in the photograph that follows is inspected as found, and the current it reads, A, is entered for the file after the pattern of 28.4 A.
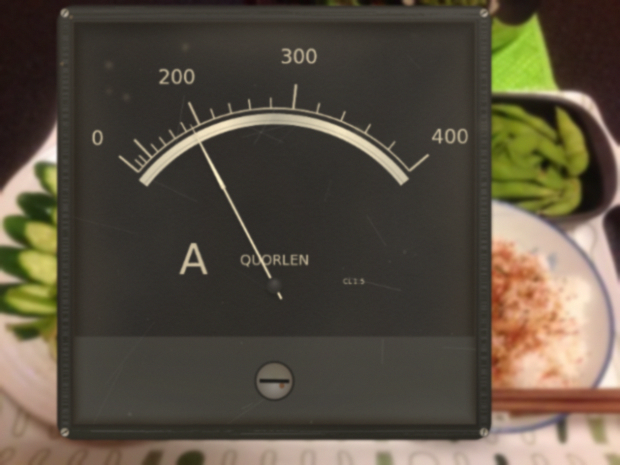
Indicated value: 190 A
